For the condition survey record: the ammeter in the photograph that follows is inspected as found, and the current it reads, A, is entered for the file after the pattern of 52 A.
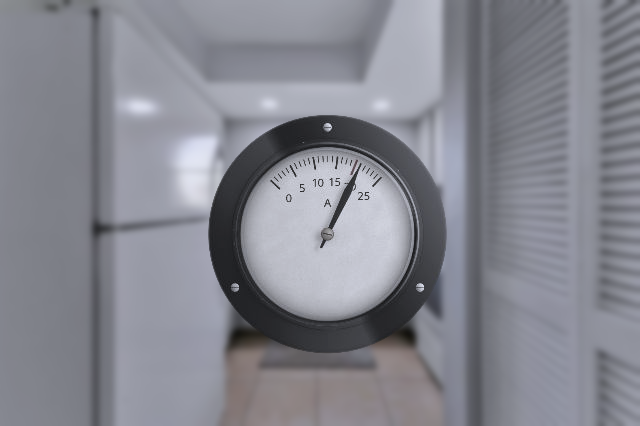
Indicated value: 20 A
